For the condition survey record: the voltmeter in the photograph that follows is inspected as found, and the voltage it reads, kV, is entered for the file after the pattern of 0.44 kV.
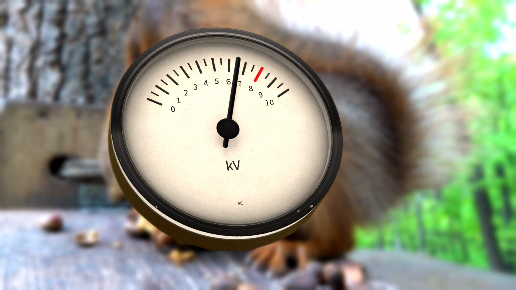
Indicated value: 6.5 kV
